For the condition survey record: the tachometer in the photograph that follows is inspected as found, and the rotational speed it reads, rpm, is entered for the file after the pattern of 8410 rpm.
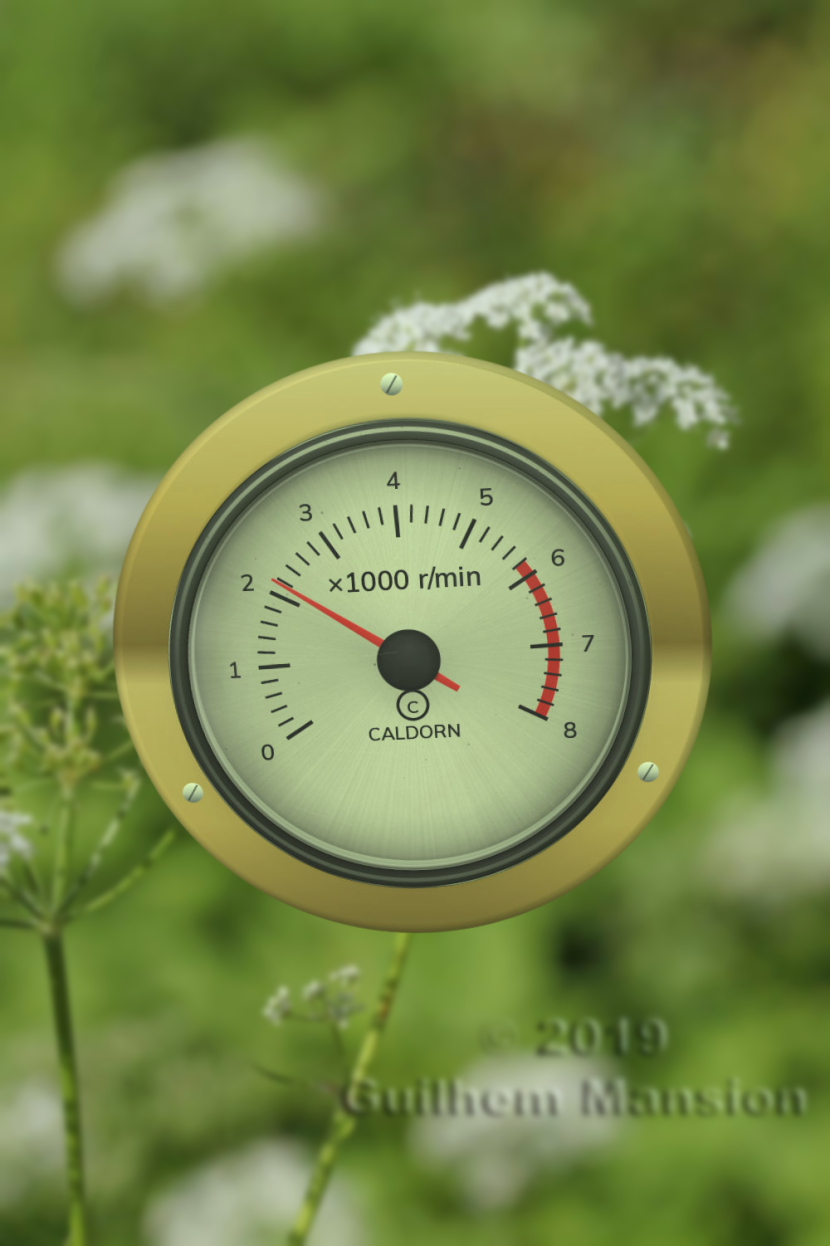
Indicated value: 2200 rpm
